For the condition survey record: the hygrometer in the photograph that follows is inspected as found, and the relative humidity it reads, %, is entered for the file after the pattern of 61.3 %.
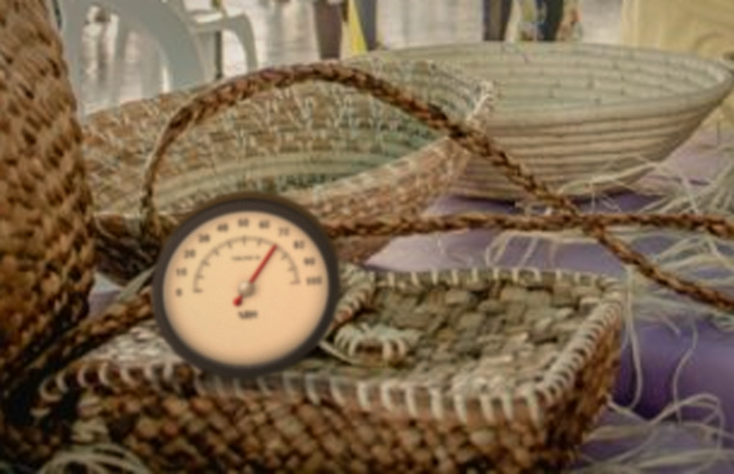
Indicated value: 70 %
